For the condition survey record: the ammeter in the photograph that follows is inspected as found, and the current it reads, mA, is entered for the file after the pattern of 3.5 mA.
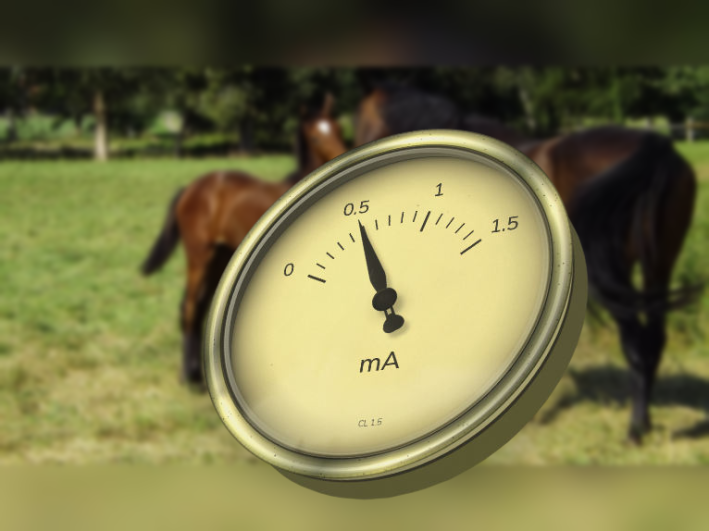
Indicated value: 0.5 mA
